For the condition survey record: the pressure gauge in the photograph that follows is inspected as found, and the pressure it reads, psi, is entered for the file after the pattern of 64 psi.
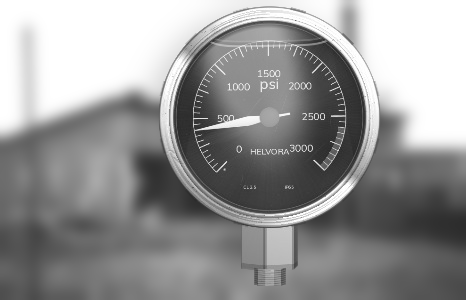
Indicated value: 400 psi
